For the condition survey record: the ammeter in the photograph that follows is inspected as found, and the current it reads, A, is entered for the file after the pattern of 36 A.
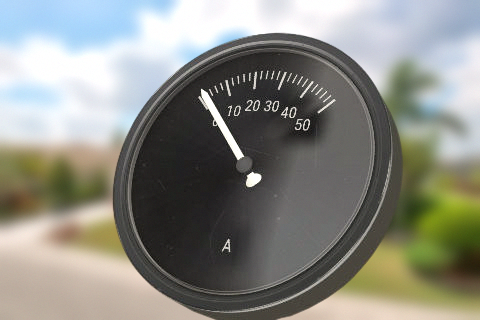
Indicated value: 2 A
